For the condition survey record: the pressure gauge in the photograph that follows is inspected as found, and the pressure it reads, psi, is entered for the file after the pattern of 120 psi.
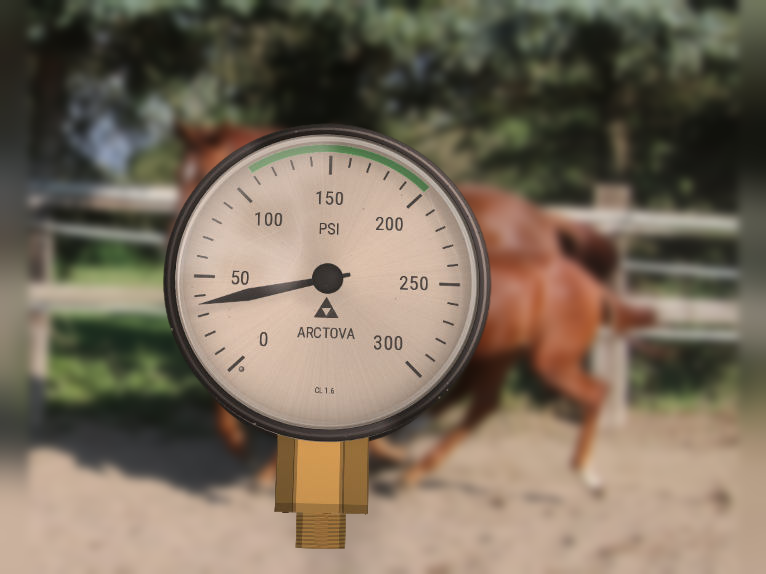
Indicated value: 35 psi
